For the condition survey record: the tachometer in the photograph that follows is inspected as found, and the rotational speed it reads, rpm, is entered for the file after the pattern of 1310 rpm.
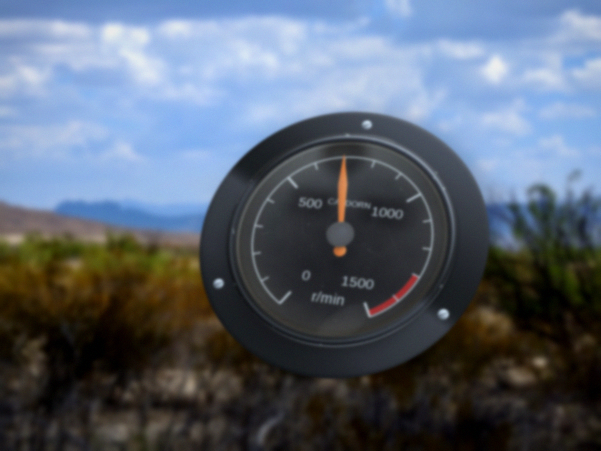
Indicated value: 700 rpm
